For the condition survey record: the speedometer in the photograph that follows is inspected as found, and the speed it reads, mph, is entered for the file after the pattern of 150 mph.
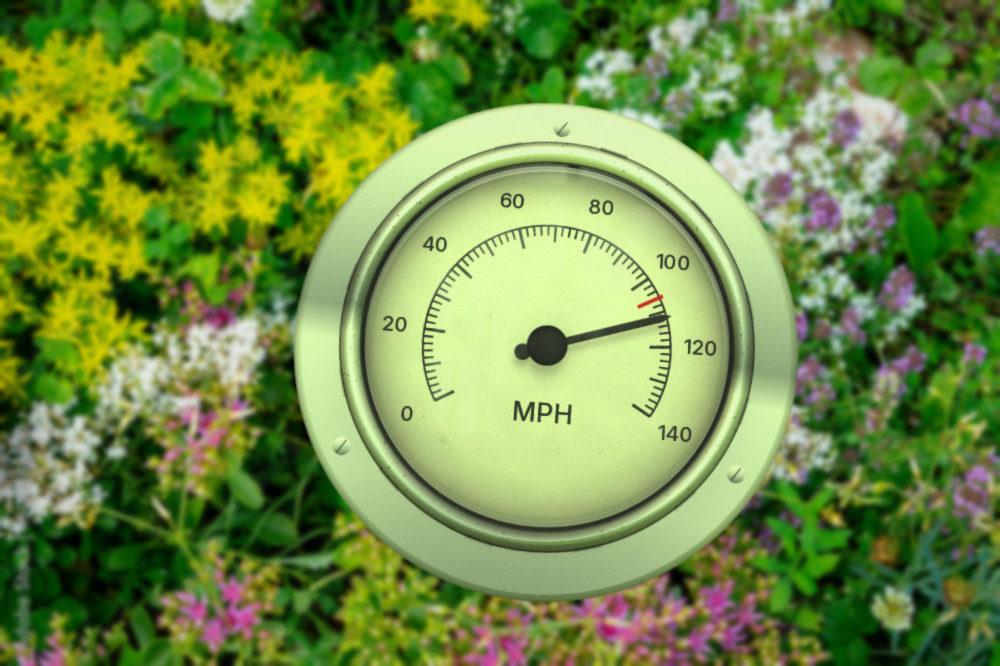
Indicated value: 112 mph
